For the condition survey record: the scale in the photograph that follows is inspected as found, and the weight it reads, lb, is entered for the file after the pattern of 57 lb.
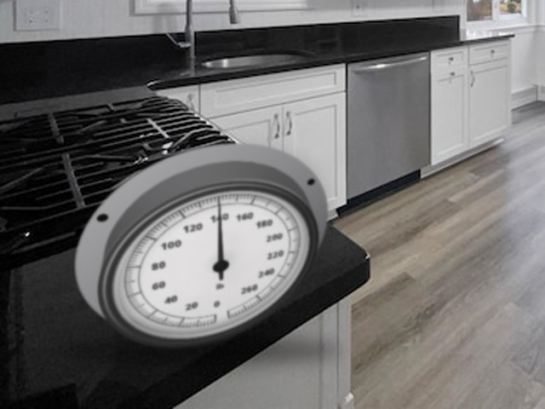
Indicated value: 140 lb
